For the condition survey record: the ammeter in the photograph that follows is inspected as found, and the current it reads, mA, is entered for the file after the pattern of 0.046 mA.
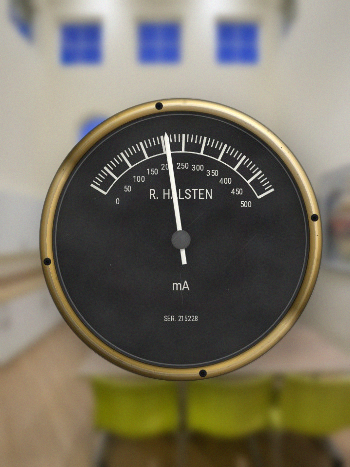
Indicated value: 210 mA
